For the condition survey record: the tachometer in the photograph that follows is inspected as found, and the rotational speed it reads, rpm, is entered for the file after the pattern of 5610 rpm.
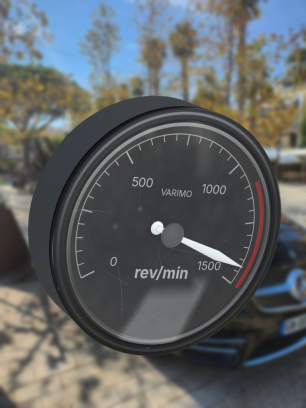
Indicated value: 1425 rpm
